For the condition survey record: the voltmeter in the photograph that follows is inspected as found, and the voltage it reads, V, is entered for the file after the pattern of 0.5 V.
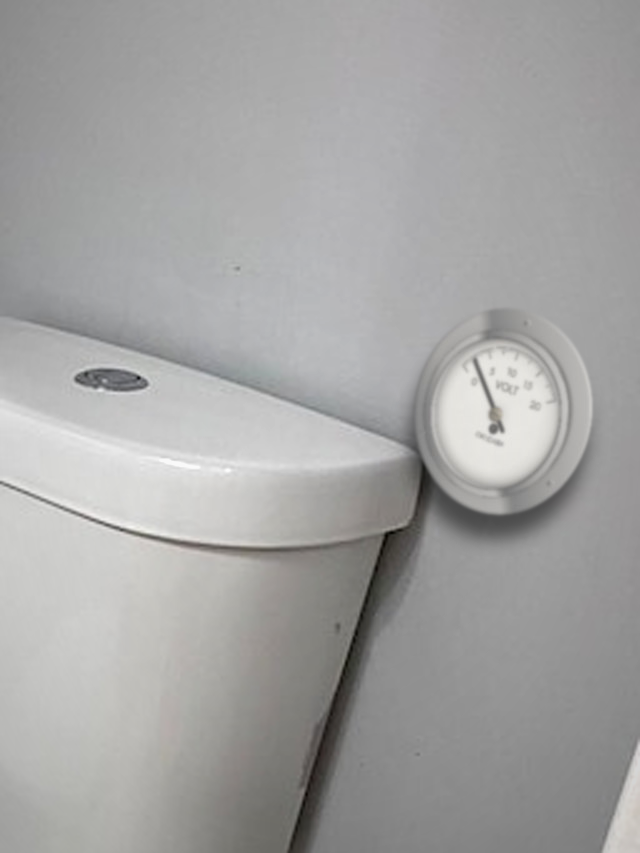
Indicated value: 2.5 V
